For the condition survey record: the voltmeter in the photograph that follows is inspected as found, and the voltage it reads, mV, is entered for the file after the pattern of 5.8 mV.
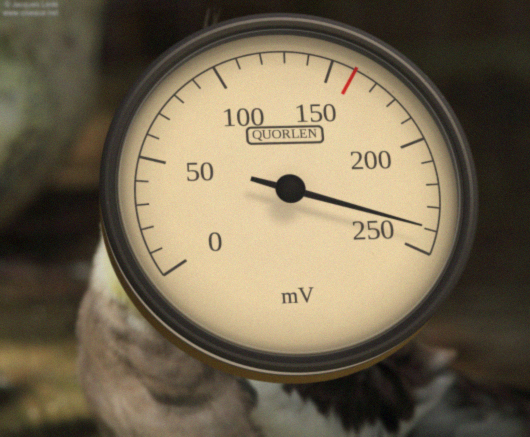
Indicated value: 240 mV
